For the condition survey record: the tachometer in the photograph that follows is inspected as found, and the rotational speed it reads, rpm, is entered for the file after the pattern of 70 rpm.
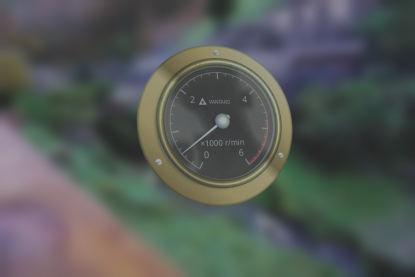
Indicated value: 500 rpm
